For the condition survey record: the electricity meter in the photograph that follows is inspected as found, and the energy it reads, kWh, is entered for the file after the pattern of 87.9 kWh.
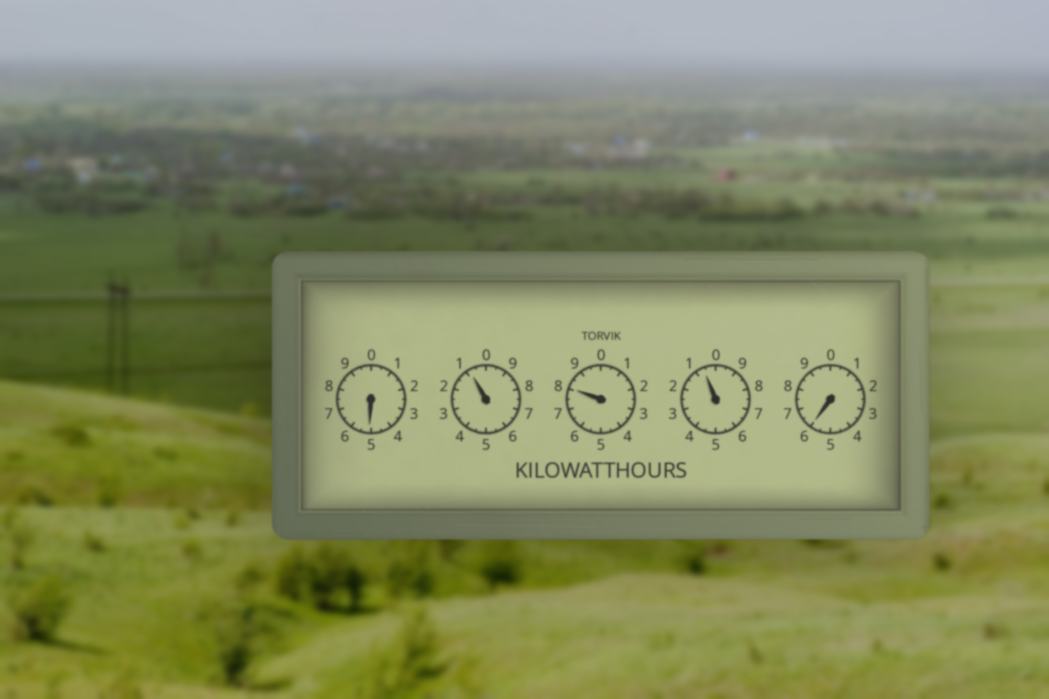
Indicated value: 50806 kWh
